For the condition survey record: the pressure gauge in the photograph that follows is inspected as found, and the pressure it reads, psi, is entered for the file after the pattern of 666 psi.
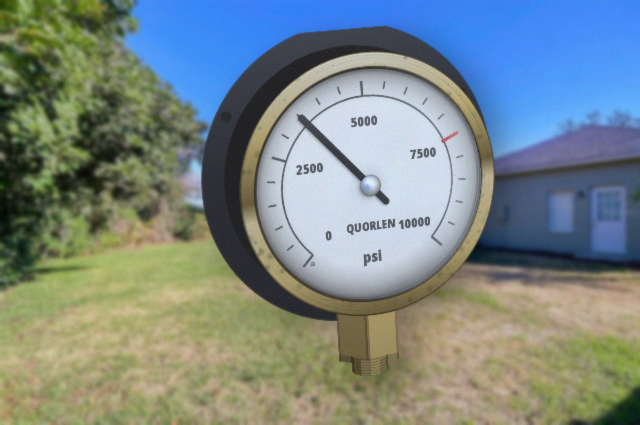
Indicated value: 3500 psi
